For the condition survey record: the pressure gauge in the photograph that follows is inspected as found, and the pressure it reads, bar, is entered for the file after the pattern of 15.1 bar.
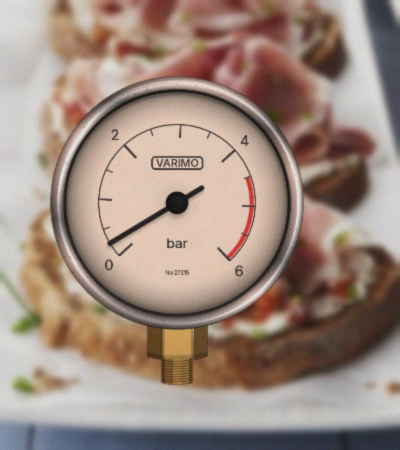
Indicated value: 0.25 bar
